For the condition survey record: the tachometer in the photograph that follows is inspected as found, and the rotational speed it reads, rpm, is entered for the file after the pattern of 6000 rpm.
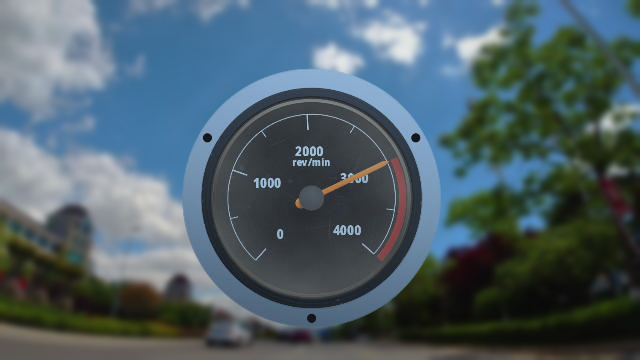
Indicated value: 3000 rpm
